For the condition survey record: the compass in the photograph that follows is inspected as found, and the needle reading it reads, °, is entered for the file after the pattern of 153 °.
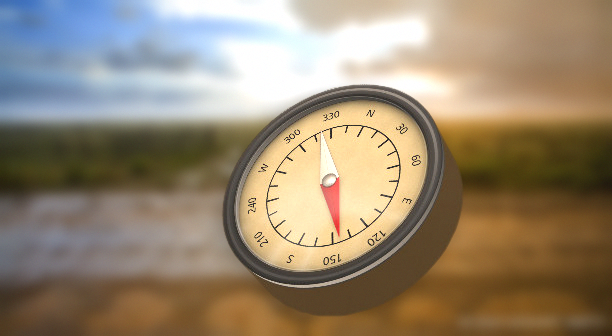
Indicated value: 142.5 °
